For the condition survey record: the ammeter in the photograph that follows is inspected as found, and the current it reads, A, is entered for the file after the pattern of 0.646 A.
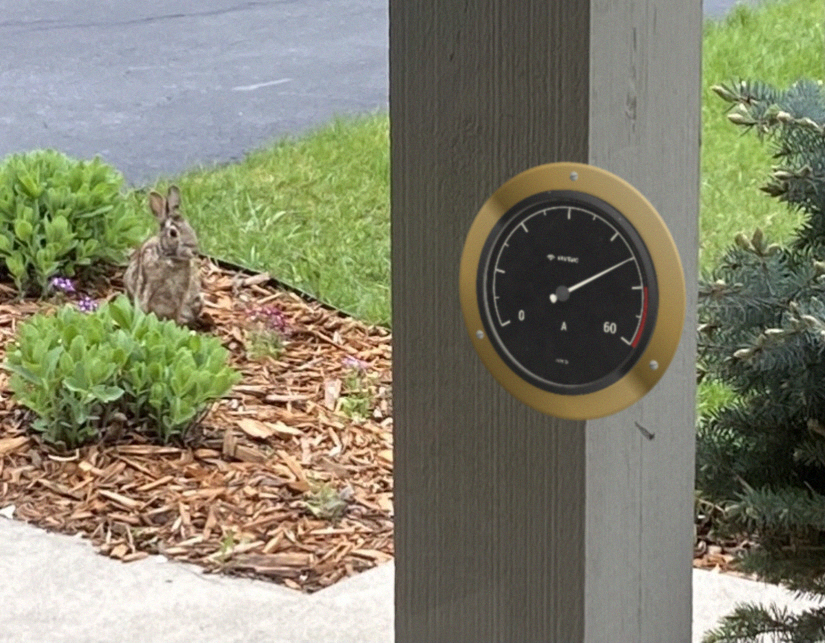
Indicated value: 45 A
